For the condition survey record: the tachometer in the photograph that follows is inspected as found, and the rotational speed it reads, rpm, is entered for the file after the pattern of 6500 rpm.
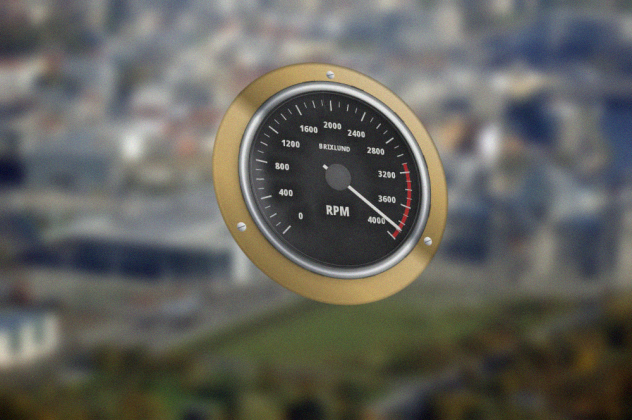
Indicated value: 3900 rpm
